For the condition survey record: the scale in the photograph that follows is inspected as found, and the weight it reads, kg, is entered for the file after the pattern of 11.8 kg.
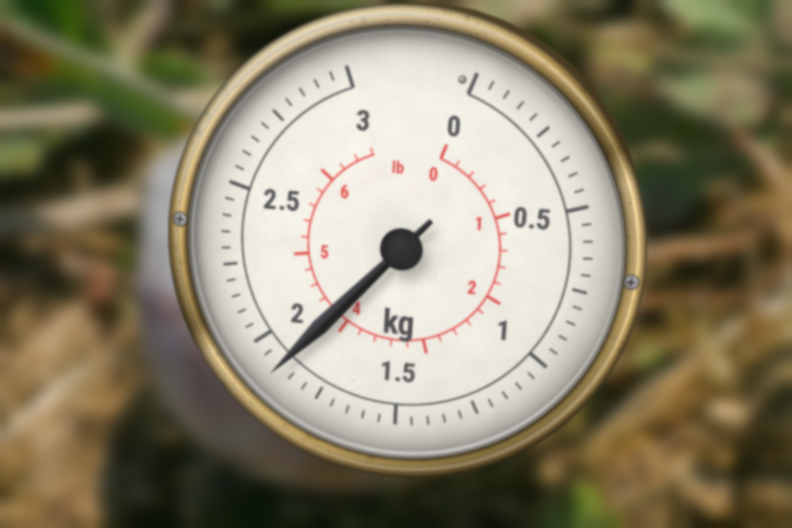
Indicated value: 1.9 kg
